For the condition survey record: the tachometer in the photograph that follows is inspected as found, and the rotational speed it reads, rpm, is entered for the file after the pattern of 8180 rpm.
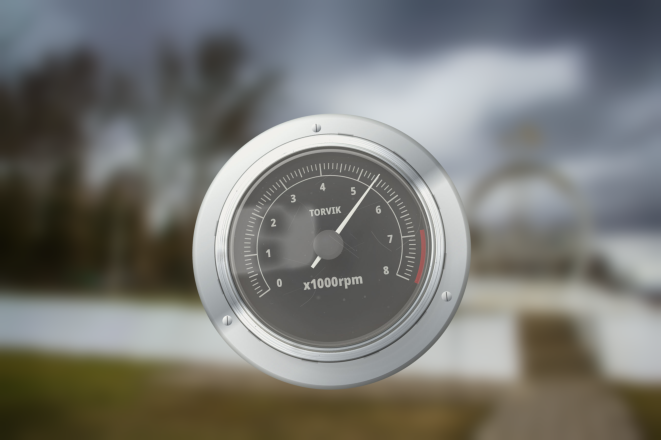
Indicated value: 5400 rpm
